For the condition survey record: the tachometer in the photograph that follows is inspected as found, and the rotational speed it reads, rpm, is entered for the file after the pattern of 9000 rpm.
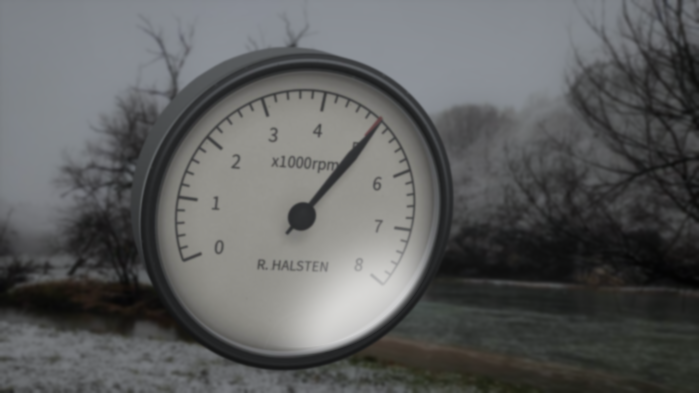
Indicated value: 5000 rpm
